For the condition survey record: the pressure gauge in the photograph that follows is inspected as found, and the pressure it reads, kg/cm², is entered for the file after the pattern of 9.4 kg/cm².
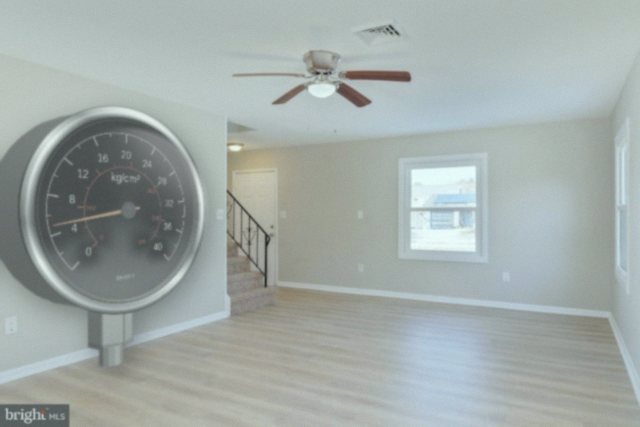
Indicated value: 5 kg/cm²
